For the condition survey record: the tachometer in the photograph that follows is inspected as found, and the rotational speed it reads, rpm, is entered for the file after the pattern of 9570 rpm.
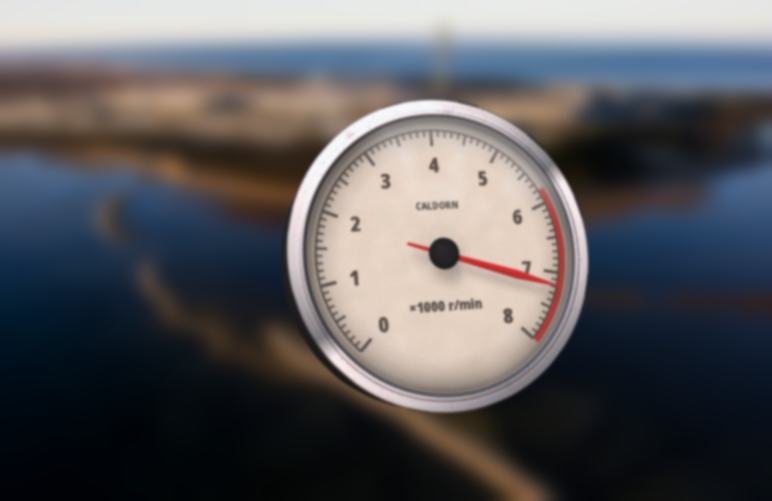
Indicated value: 7200 rpm
